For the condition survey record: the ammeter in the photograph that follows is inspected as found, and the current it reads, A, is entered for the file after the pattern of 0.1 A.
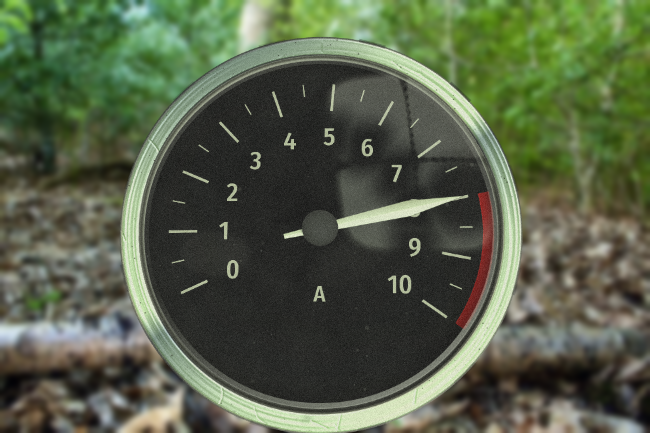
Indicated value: 8 A
